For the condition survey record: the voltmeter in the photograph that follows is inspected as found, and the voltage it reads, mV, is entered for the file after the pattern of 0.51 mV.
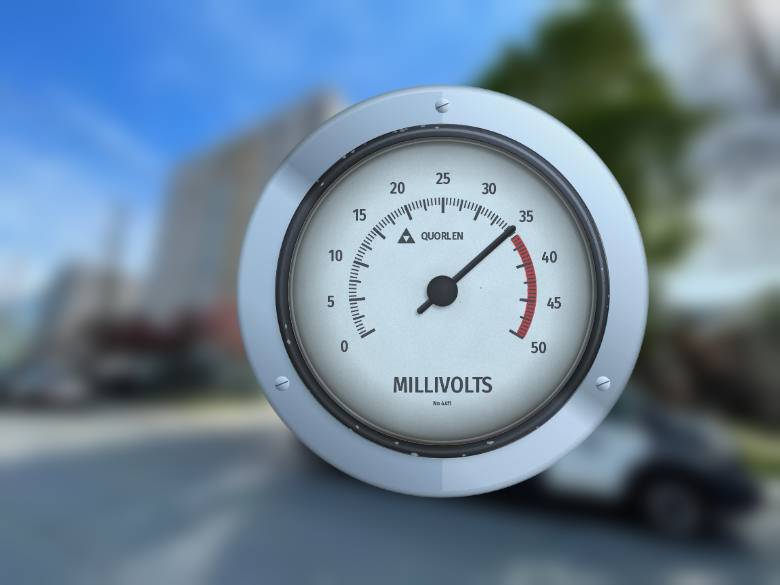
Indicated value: 35 mV
